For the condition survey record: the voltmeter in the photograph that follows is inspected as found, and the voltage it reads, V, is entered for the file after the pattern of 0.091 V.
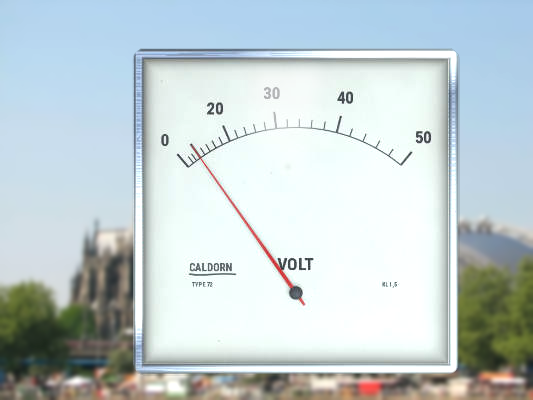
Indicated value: 10 V
